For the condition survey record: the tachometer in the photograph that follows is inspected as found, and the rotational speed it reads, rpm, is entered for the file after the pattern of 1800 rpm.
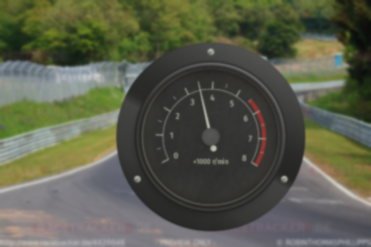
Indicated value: 3500 rpm
